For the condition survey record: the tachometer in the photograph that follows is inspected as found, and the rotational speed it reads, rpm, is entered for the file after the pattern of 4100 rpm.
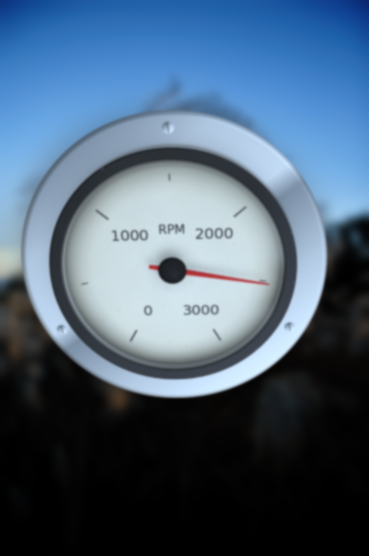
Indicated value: 2500 rpm
